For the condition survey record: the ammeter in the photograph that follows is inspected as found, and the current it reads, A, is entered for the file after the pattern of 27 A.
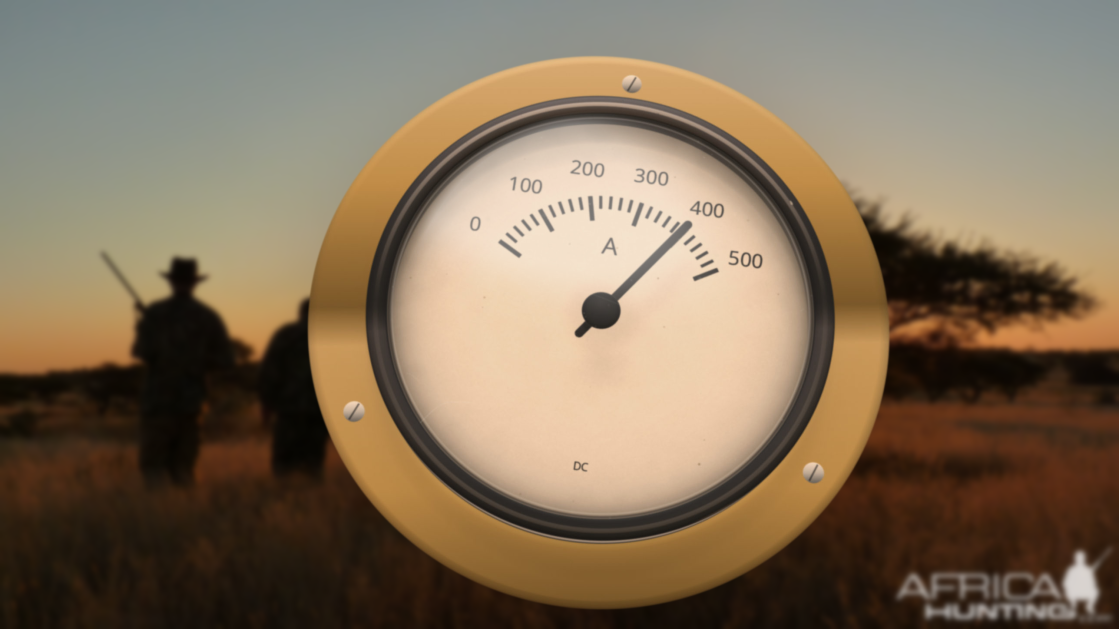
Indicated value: 400 A
